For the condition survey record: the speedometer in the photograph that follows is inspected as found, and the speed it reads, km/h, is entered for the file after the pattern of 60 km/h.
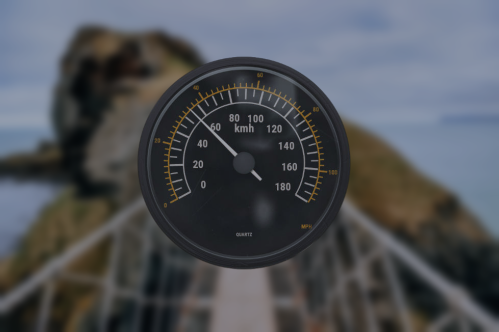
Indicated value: 55 km/h
